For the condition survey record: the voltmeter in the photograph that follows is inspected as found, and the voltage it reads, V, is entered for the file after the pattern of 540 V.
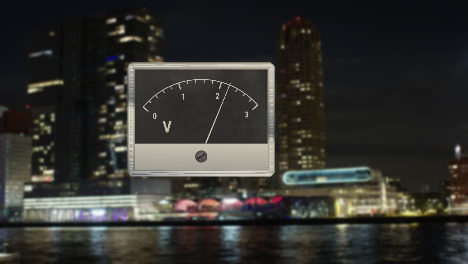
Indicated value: 2.2 V
